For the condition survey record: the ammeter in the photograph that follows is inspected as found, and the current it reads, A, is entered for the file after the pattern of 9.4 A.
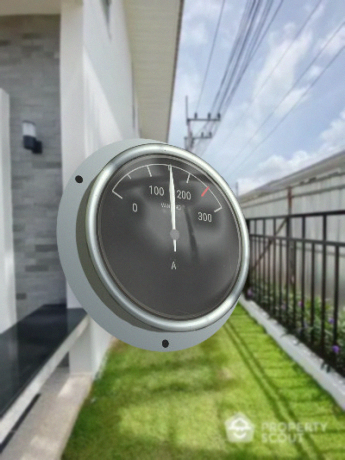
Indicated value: 150 A
